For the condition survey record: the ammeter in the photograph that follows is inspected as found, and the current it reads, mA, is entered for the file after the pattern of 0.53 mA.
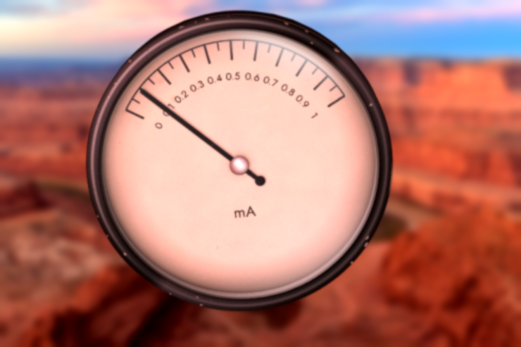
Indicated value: 0.1 mA
